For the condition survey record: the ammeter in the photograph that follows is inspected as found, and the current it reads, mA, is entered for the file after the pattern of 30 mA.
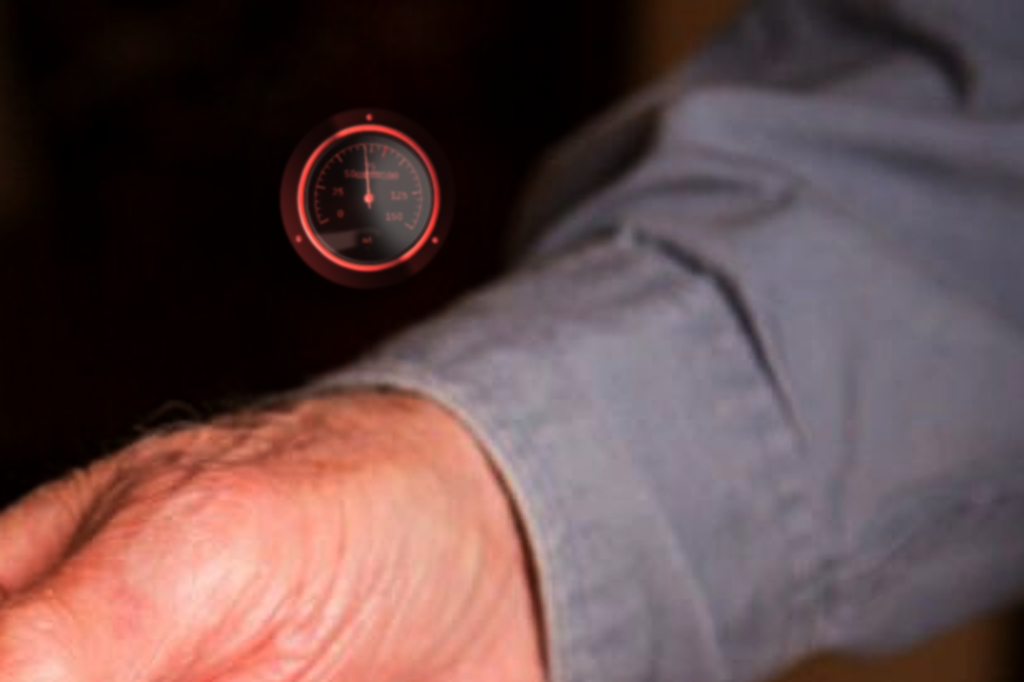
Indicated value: 70 mA
